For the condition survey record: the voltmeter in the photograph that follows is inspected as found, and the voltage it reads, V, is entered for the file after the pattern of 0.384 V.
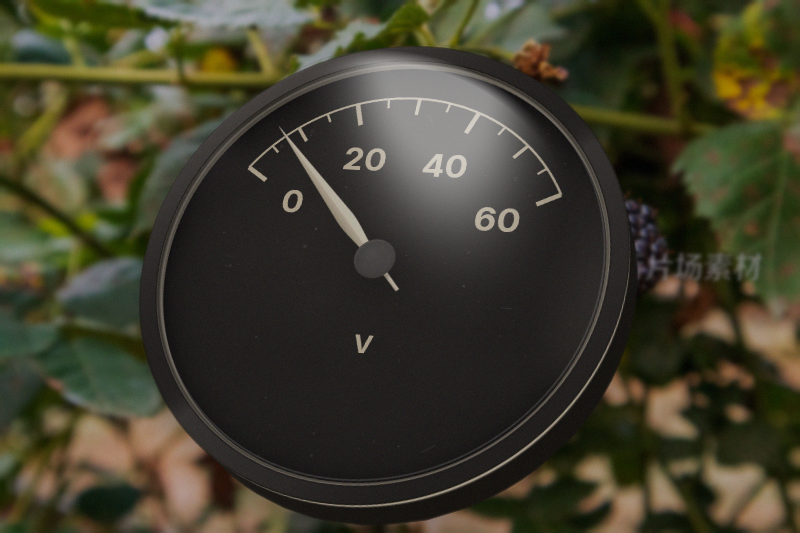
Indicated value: 7.5 V
